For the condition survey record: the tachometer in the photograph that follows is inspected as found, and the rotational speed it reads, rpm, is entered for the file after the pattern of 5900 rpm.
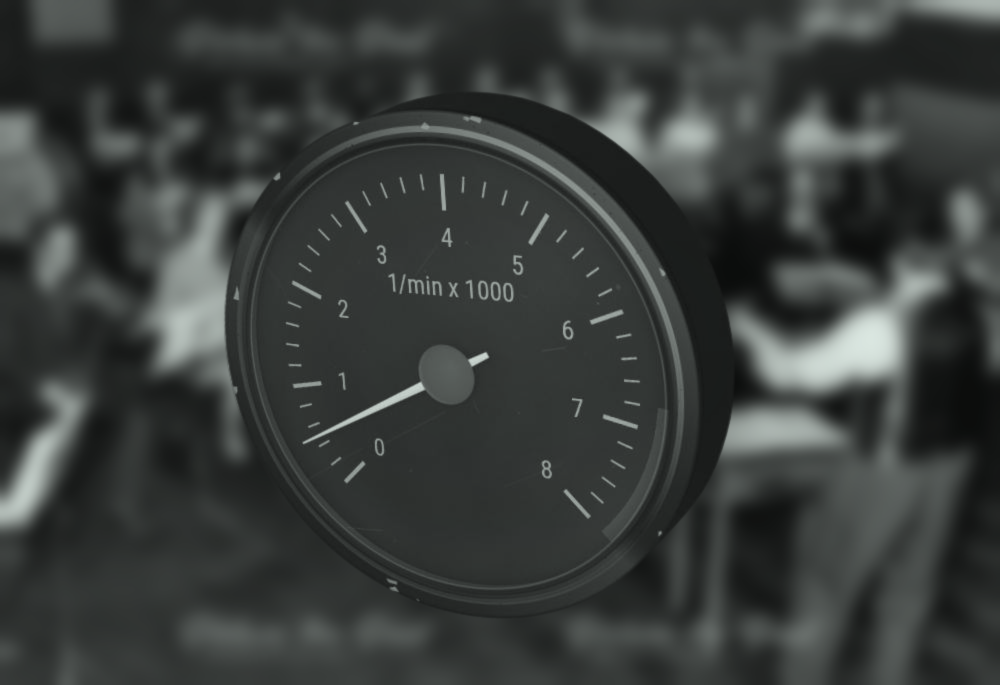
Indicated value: 500 rpm
